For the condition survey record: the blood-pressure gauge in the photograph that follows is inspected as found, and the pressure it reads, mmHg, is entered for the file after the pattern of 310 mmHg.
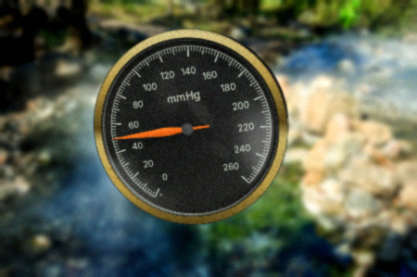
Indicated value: 50 mmHg
